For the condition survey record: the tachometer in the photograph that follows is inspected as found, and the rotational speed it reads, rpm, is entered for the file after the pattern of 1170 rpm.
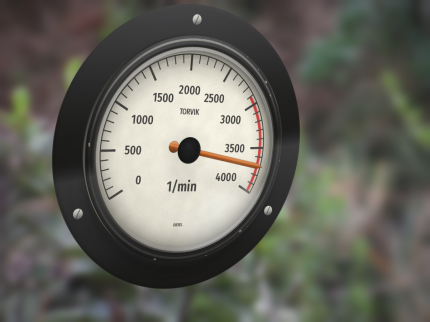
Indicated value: 3700 rpm
